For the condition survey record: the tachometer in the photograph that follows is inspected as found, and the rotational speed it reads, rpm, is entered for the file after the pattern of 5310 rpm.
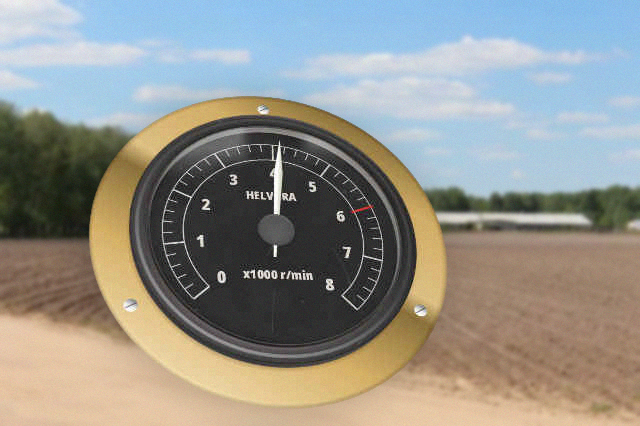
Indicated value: 4100 rpm
